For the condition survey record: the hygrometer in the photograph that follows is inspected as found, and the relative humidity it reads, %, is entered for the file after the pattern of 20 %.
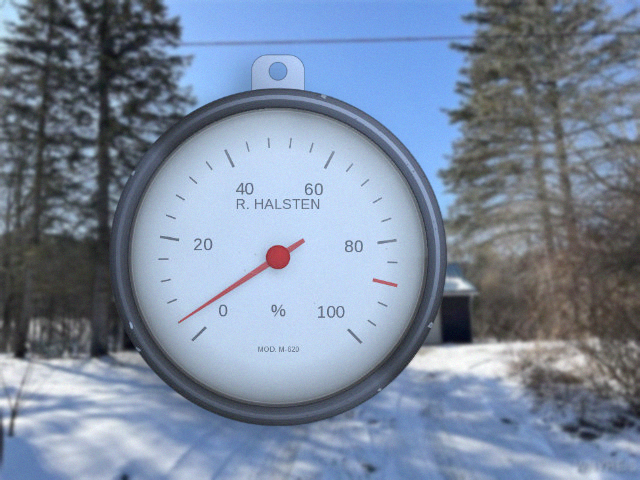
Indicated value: 4 %
